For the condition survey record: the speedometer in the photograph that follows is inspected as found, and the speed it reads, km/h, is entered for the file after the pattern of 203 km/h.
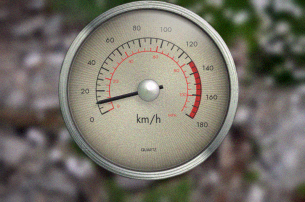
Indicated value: 10 km/h
